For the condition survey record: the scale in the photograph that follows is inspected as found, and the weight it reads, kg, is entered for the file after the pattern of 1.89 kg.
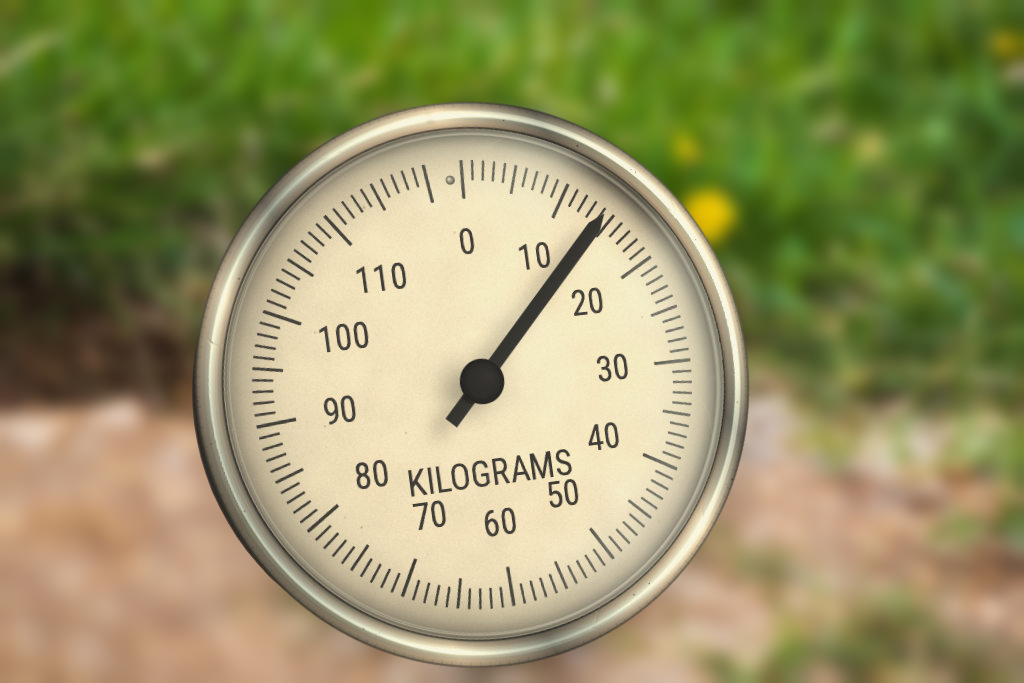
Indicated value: 14 kg
